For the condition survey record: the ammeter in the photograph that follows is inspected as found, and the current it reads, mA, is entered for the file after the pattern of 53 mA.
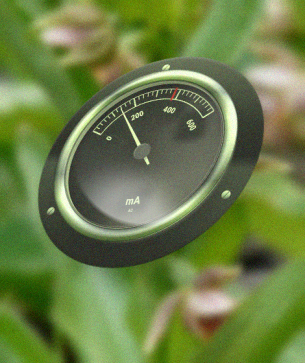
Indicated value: 140 mA
